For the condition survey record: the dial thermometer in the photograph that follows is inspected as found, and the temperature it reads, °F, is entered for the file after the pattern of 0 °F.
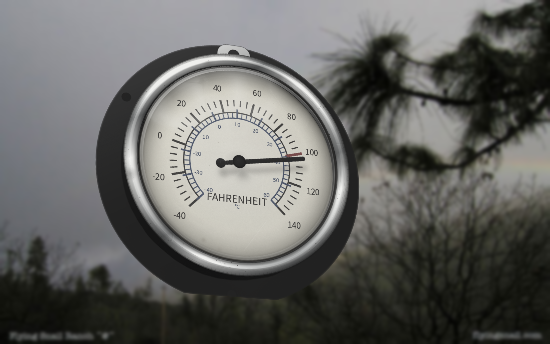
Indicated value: 104 °F
